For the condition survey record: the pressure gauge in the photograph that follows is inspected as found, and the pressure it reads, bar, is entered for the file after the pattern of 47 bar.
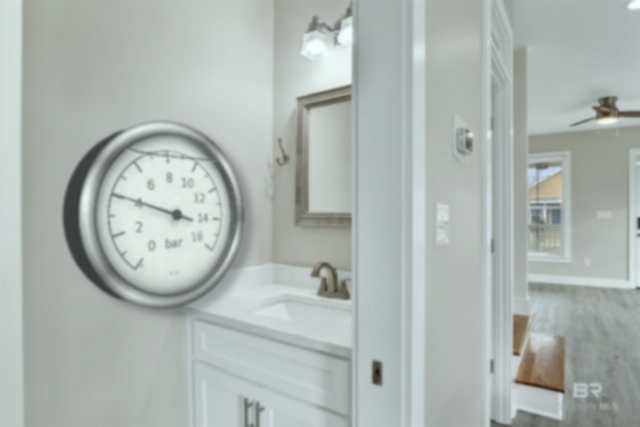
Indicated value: 4 bar
